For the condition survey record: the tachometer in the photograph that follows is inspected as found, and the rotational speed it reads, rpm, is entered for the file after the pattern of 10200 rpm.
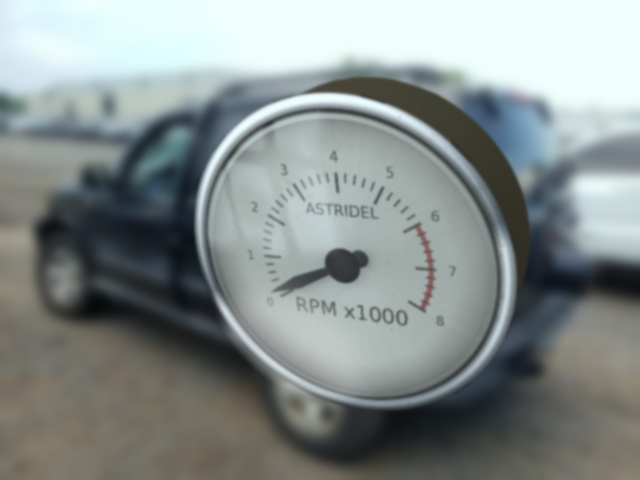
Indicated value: 200 rpm
